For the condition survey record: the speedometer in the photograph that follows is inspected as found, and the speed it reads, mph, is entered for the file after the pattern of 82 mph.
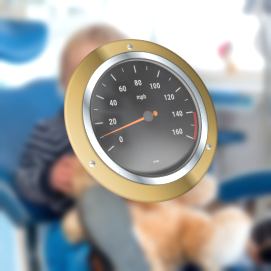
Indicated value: 10 mph
